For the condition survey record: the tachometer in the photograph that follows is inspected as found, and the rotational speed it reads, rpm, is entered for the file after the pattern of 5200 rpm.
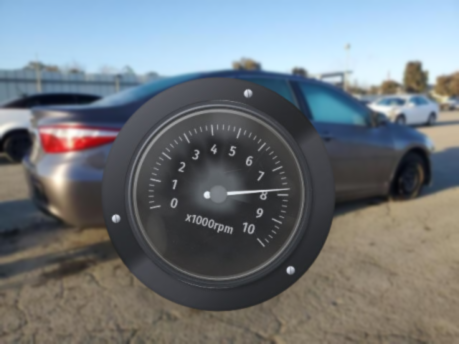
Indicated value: 7800 rpm
